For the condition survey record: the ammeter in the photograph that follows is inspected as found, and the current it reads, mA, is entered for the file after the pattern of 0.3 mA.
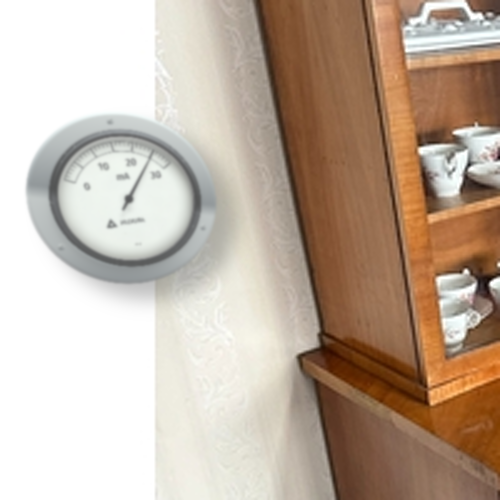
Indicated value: 25 mA
